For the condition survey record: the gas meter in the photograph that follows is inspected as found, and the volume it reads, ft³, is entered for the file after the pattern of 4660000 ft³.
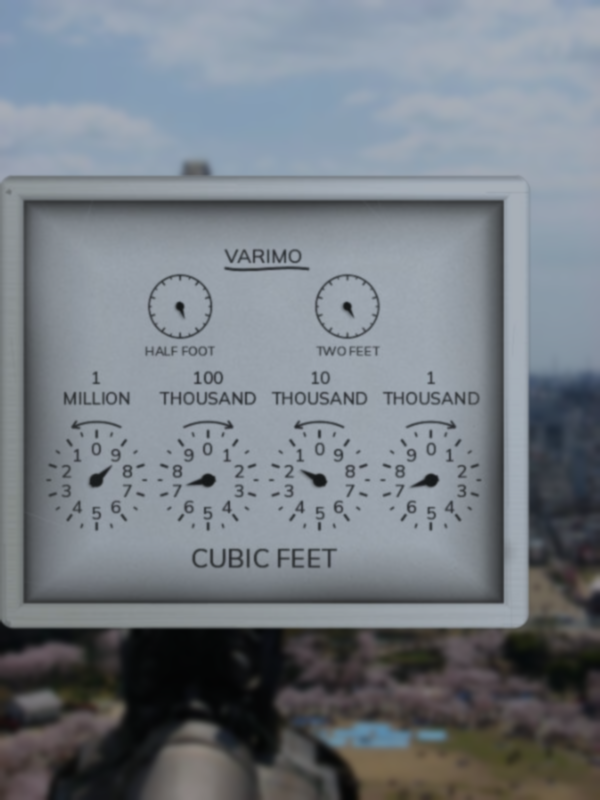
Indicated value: 871700 ft³
